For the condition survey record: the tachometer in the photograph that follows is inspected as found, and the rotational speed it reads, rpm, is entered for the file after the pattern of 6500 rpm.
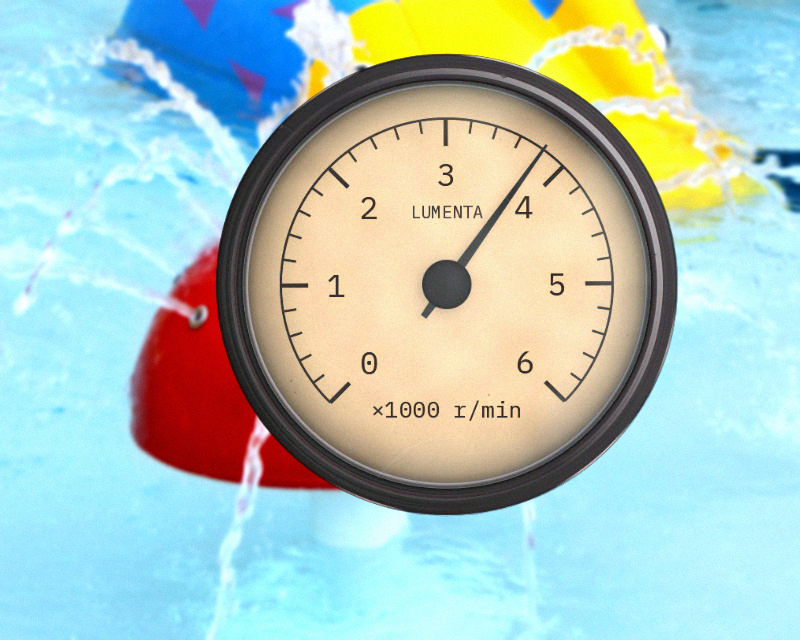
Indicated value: 3800 rpm
